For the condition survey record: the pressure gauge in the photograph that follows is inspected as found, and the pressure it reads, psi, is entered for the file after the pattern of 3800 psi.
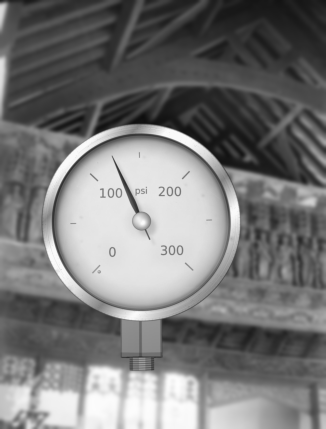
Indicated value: 125 psi
